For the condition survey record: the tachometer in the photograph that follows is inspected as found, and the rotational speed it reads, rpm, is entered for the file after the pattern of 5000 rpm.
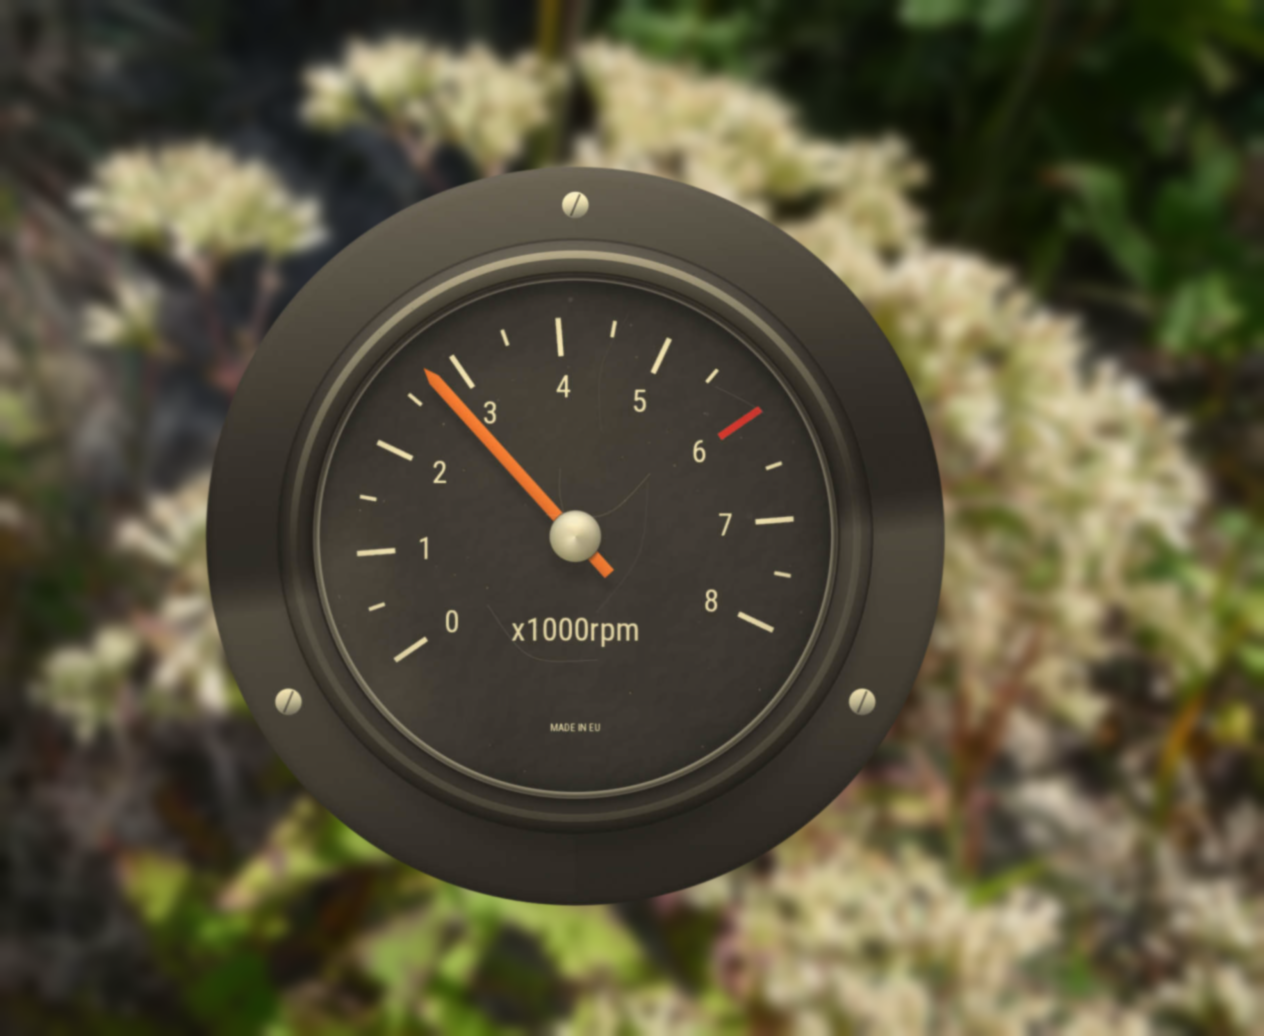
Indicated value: 2750 rpm
